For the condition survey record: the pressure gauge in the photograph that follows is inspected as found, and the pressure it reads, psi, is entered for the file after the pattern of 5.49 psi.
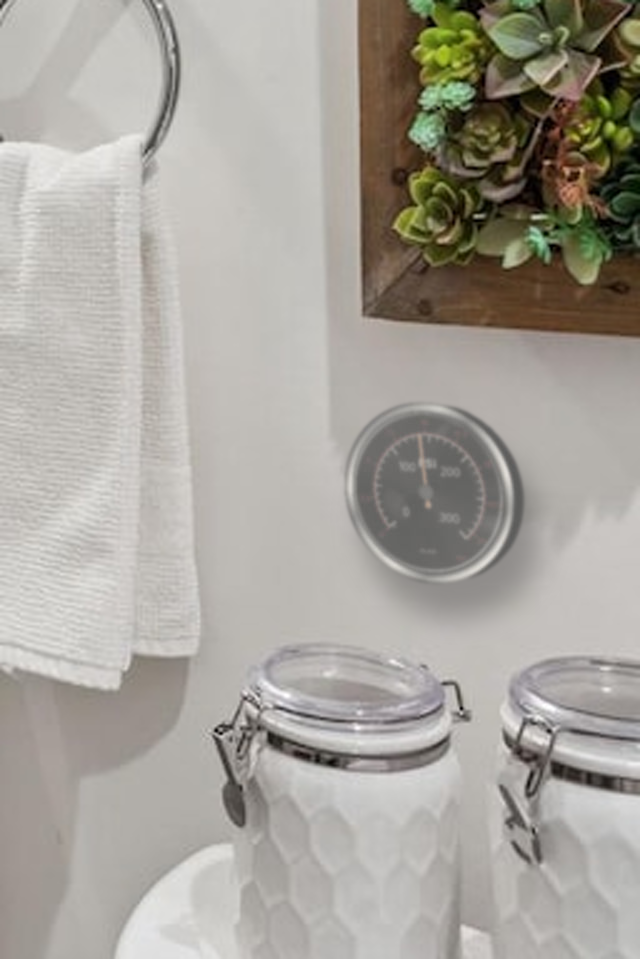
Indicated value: 140 psi
